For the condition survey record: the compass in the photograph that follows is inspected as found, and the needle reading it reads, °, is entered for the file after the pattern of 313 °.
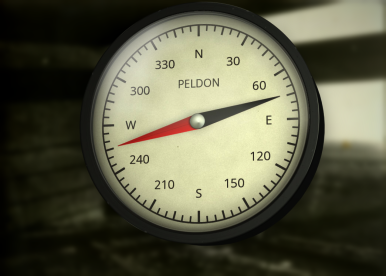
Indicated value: 255 °
